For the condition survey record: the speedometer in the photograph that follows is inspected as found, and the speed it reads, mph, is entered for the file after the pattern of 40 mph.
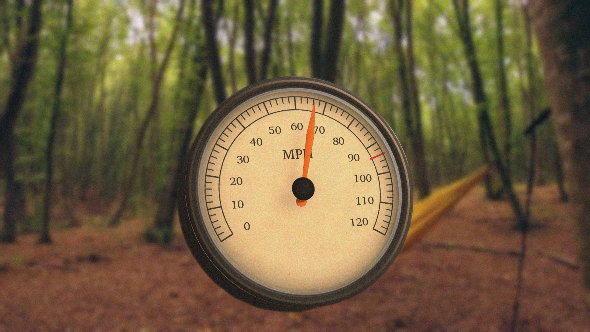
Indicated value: 66 mph
